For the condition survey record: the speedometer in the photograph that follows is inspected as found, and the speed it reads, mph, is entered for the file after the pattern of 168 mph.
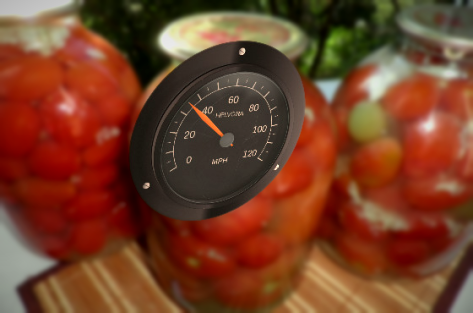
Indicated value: 35 mph
